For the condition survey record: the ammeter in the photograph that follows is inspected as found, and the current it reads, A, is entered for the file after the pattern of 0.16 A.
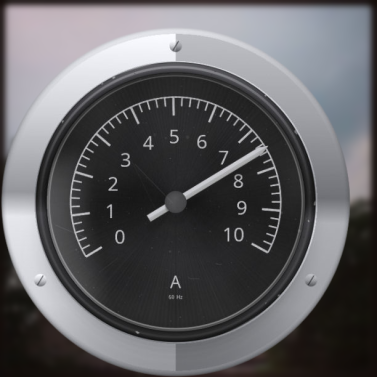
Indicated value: 7.5 A
